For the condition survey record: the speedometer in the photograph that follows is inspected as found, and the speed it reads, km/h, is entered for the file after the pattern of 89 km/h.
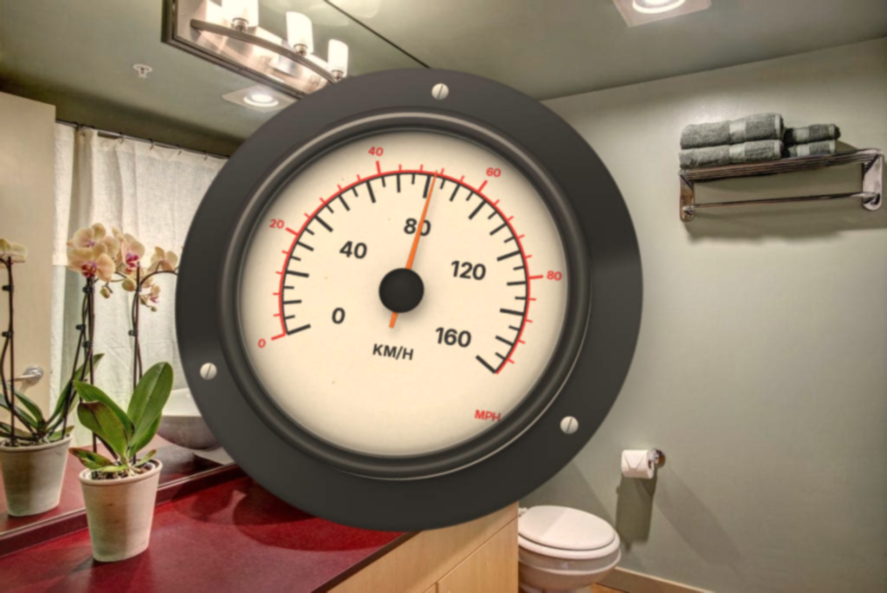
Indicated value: 82.5 km/h
